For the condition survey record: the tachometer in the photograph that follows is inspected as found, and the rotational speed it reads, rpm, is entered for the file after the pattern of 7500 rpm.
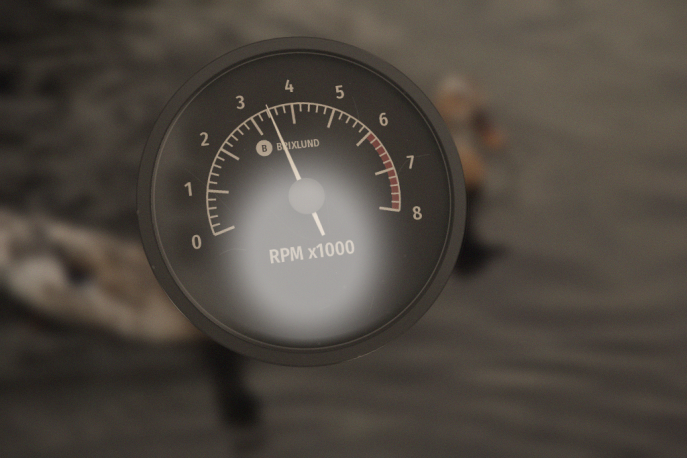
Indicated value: 3400 rpm
